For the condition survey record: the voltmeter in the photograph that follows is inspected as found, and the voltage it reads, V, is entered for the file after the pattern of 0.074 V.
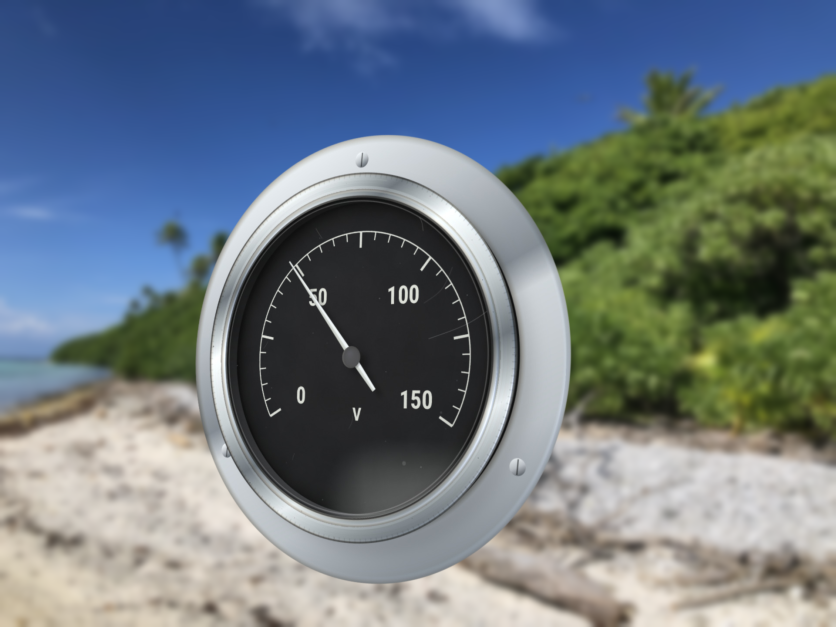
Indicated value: 50 V
